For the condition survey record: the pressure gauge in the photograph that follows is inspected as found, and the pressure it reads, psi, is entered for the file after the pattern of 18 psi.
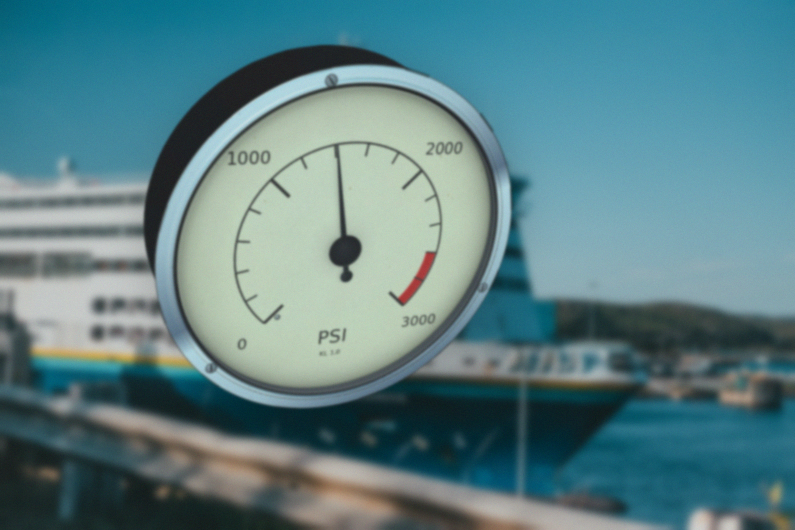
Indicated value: 1400 psi
